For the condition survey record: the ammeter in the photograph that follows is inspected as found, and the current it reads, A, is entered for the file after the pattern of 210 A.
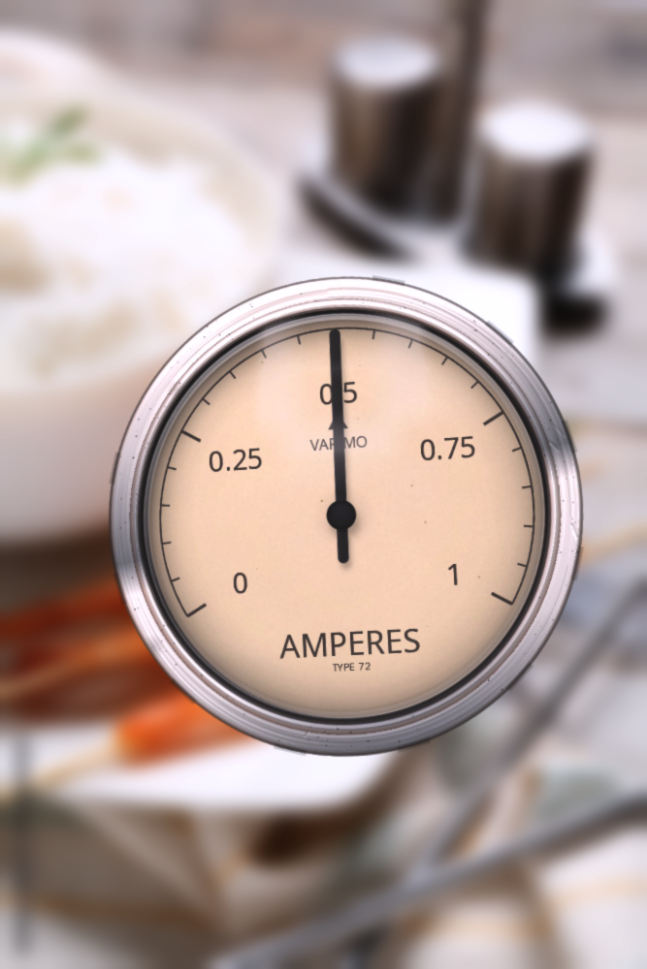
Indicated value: 0.5 A
